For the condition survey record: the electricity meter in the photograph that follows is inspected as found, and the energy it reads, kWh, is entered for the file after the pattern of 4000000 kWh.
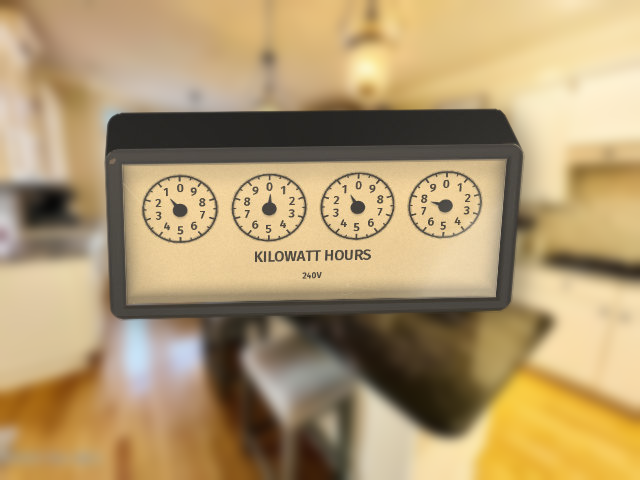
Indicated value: 1008 kWh
